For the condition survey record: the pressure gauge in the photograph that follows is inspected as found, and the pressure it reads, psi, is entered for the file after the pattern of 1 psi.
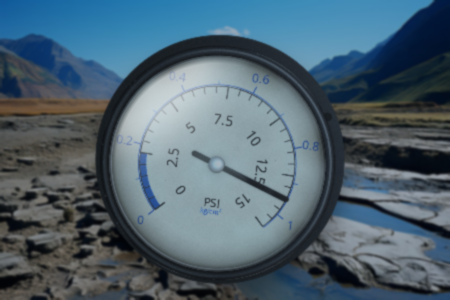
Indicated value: 13.5 psi
